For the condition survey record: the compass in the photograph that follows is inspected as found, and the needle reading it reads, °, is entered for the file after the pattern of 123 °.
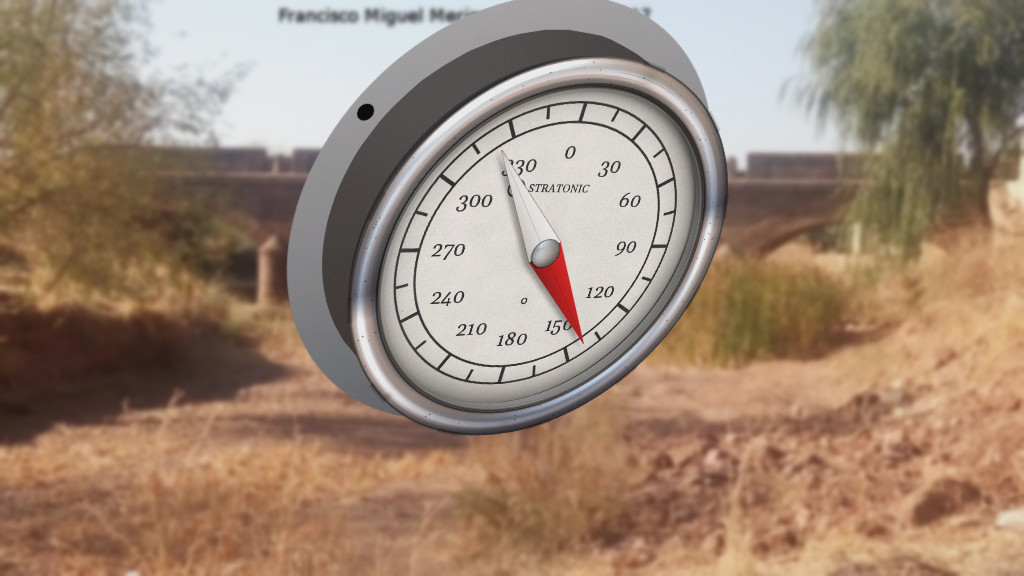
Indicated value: 142.5 °
